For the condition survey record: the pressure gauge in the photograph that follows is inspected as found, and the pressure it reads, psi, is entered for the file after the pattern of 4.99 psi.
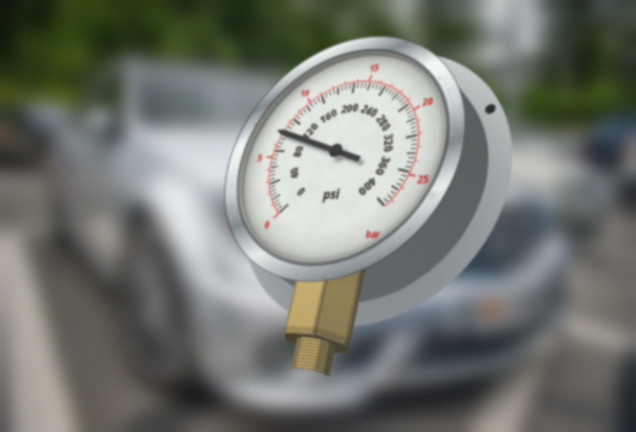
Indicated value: 100 psi
